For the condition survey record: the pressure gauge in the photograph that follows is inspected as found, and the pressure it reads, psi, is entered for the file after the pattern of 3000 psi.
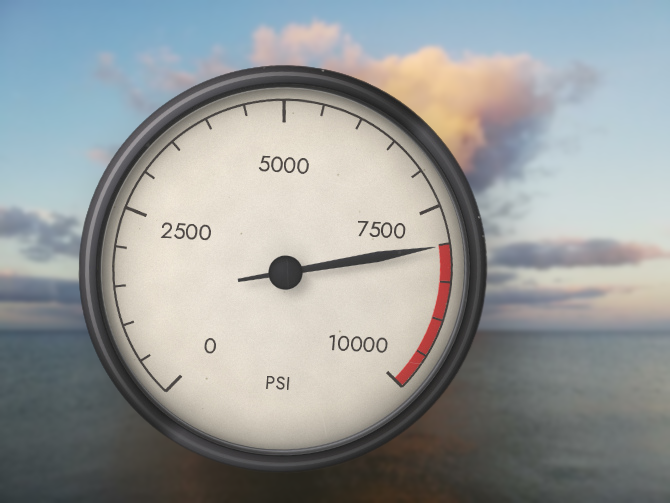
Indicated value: 8000 psi
